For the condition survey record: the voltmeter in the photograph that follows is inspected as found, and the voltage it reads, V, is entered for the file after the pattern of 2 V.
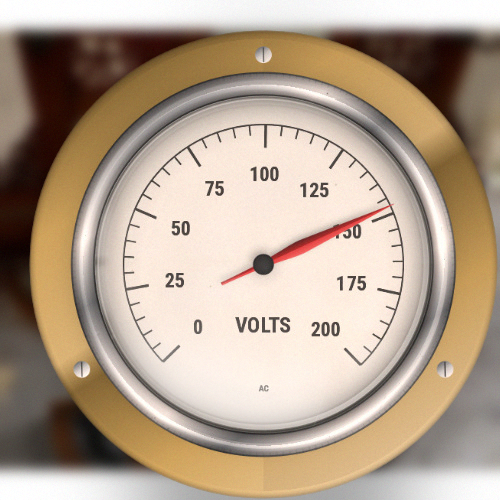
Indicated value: 147.5 V
